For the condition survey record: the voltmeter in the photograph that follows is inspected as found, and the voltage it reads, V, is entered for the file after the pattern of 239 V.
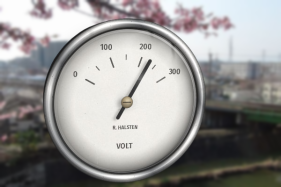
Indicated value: 225 V
